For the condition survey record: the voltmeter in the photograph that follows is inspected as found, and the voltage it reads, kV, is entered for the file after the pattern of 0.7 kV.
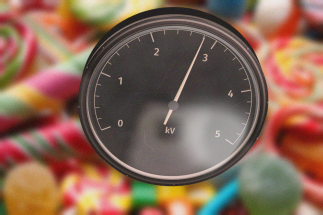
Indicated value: 2.8 kV
